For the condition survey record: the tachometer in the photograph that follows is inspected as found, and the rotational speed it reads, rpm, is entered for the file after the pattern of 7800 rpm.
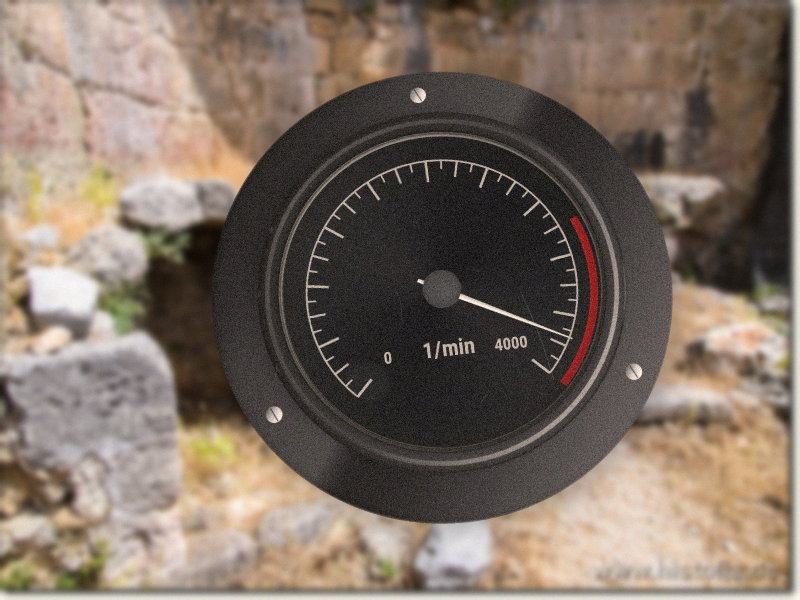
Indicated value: 3750 rpm
